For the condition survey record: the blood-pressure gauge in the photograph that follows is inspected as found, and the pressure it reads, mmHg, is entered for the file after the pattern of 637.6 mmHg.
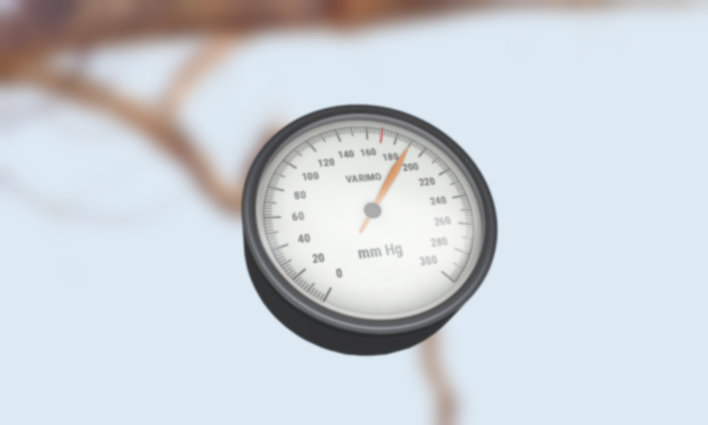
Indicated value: 190 mmHg
